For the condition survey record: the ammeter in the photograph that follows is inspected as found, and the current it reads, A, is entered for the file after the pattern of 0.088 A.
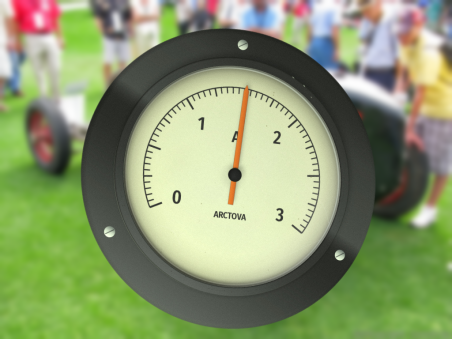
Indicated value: 1.5 A
